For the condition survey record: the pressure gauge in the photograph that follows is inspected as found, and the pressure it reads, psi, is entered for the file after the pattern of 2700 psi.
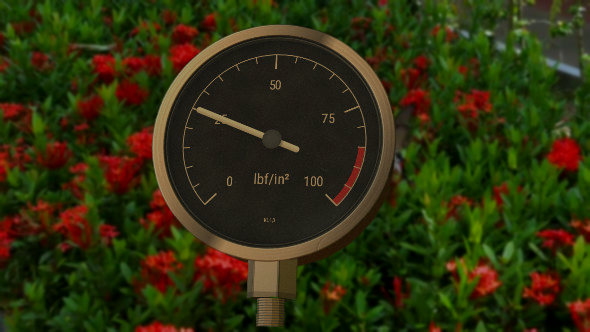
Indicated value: 25 psi
